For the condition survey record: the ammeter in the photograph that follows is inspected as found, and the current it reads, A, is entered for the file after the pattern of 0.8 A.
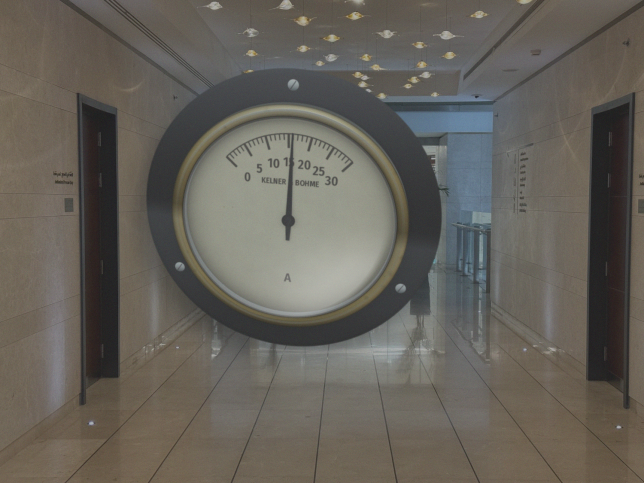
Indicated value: 16 A
